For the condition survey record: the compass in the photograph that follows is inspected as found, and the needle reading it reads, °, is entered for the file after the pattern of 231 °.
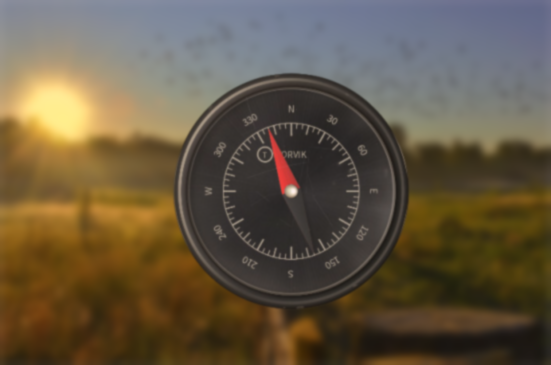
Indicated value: 340 °
